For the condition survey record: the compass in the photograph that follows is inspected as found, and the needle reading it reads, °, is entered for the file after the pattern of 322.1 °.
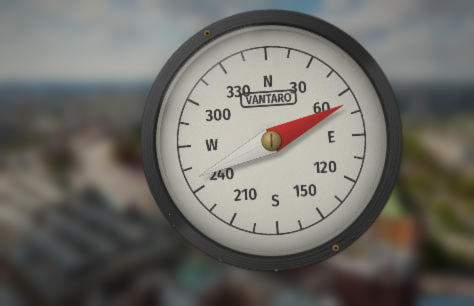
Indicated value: 67.5 °
